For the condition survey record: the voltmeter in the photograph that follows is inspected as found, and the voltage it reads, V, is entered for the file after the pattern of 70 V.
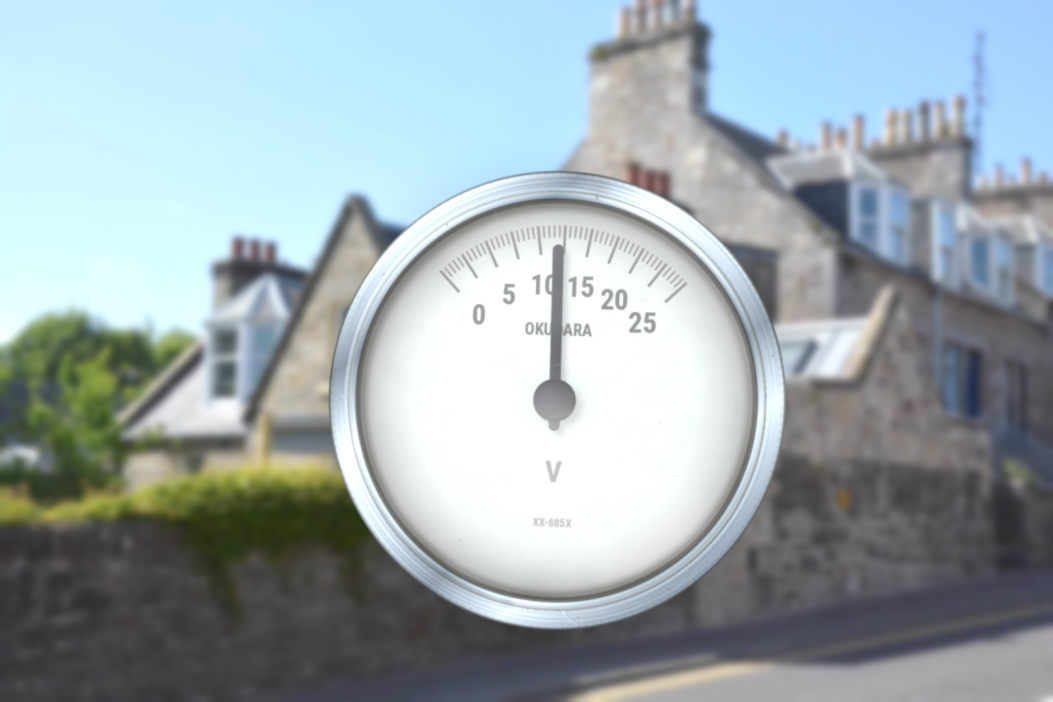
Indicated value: 12 V
